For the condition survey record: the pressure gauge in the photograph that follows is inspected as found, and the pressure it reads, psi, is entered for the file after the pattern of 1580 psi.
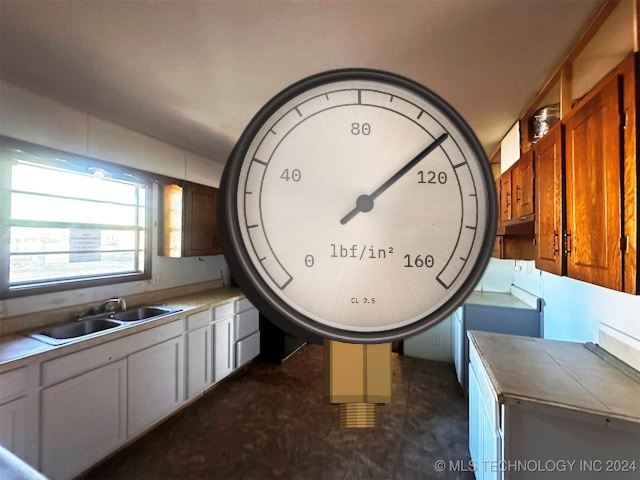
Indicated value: 110 psi
